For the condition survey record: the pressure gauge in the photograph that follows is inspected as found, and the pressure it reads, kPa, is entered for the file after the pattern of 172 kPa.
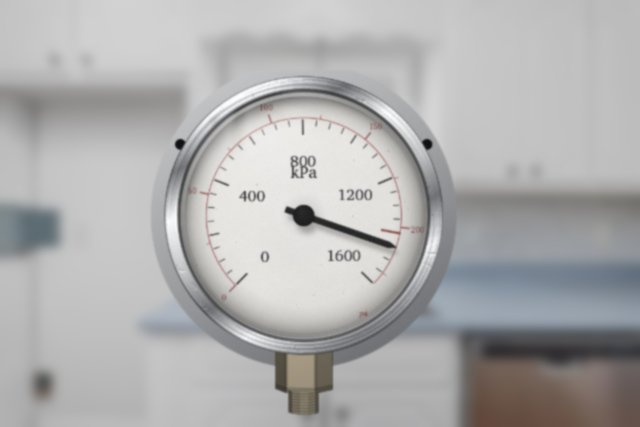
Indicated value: 1450 kPa
